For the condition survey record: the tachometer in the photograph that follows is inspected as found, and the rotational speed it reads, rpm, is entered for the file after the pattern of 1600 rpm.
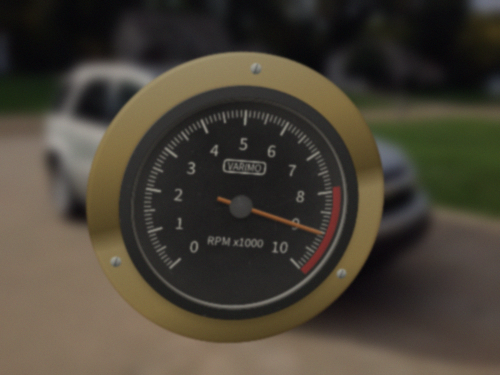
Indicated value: 9000 rpm
